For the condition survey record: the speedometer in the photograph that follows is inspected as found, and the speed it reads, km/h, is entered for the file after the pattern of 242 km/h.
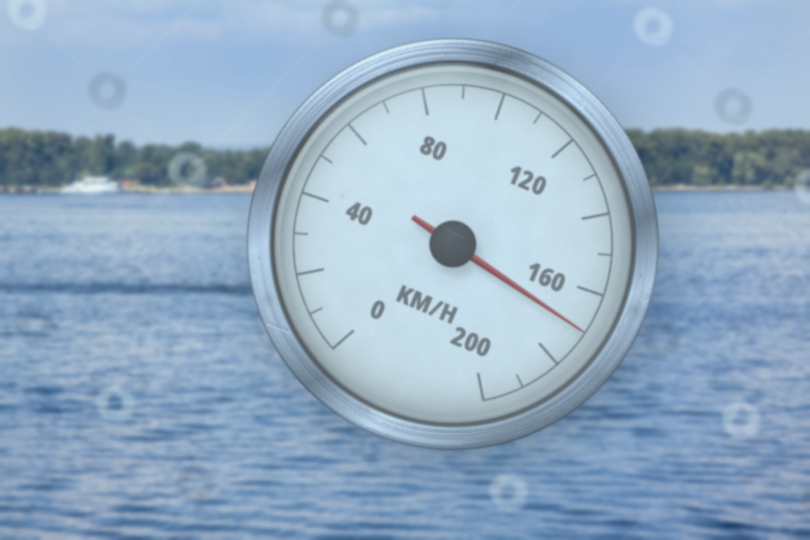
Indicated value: 170 km/h
